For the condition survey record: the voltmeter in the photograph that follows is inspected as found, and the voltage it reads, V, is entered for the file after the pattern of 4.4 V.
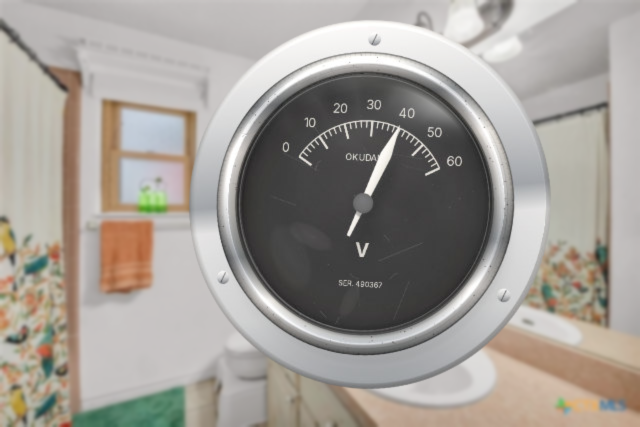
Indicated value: 40 V
